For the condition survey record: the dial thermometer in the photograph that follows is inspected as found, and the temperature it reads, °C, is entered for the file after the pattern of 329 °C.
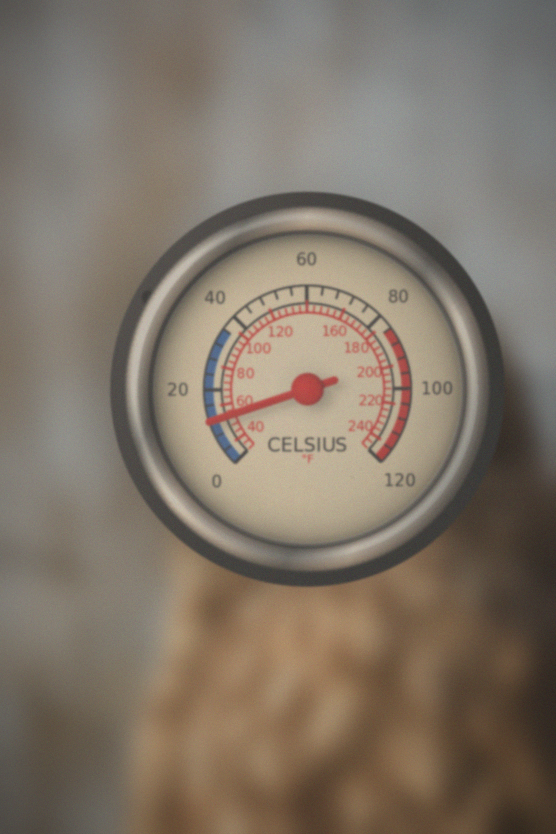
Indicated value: 12 °C
